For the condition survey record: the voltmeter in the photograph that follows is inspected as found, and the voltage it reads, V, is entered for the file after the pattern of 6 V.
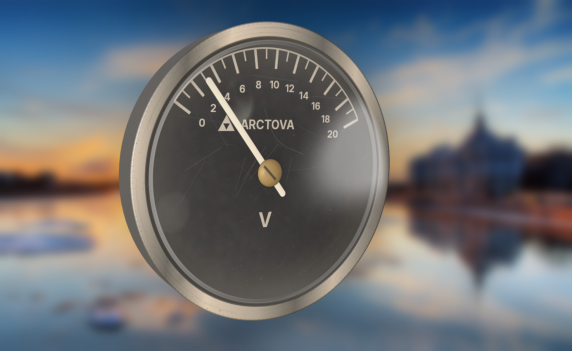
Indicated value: 3 V
